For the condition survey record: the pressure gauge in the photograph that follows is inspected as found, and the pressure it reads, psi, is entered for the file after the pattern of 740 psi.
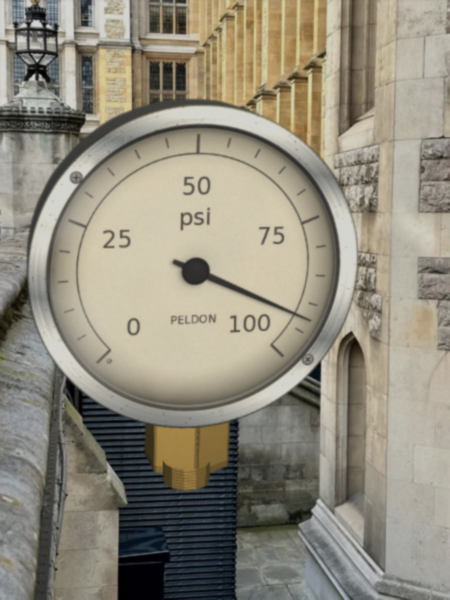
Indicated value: 92.5 psi
